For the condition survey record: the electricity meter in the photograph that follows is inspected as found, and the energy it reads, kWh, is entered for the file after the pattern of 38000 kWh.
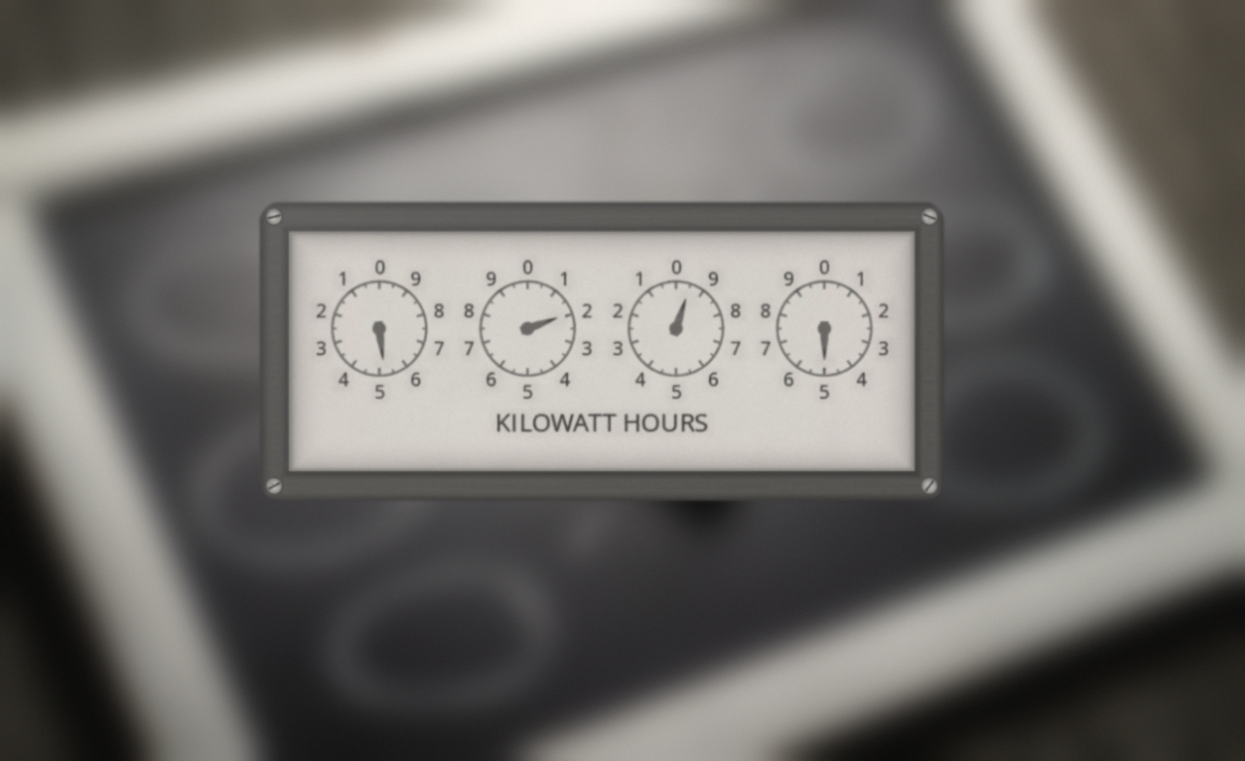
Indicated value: 5195 kWh
